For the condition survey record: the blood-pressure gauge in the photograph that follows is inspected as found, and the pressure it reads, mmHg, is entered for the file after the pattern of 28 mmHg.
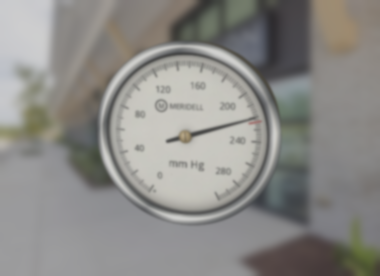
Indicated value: 220 mmHg
